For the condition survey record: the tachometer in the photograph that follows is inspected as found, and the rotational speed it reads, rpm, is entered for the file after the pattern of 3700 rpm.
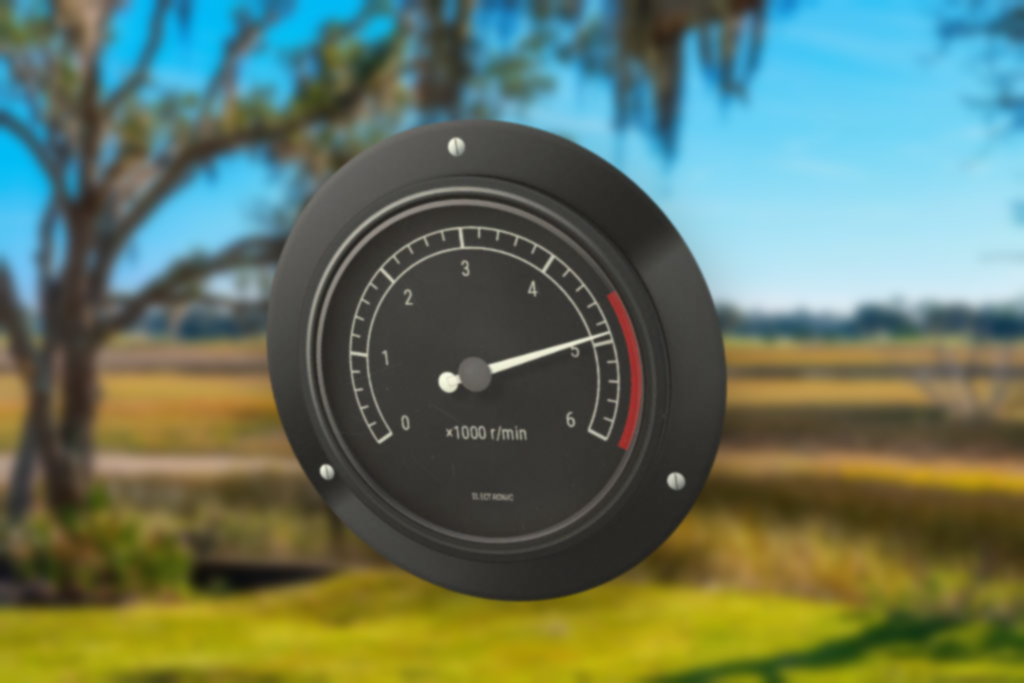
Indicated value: 4900 rpm
